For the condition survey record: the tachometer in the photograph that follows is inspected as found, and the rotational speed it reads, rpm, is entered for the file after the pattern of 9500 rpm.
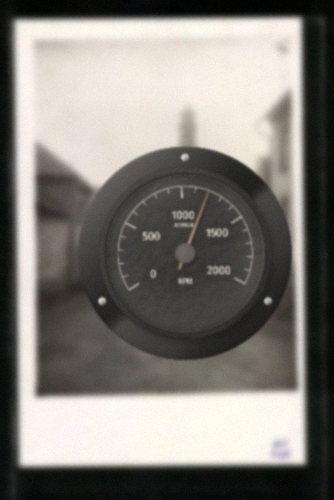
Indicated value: 1200 rpm
